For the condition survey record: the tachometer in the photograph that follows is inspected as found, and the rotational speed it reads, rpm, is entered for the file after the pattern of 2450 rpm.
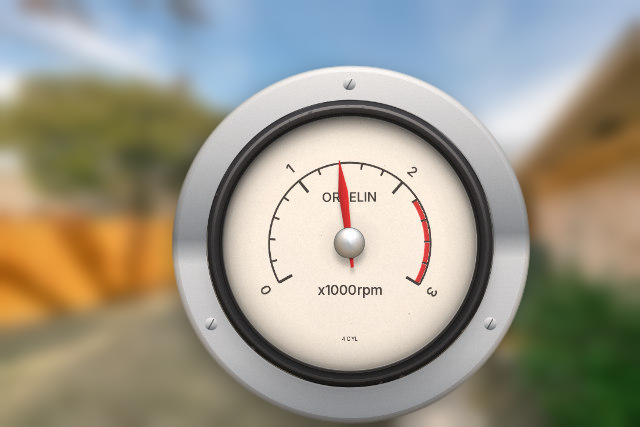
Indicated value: 1400 rpm
